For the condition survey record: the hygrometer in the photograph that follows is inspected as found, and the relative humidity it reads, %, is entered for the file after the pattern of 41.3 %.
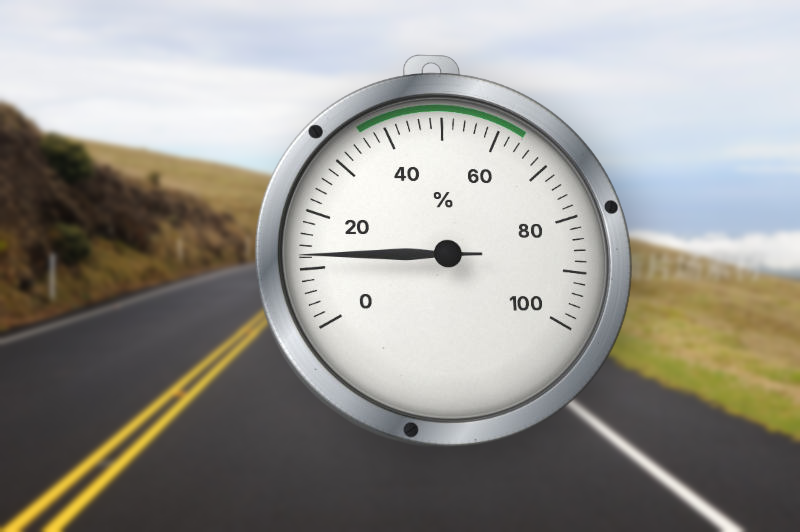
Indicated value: 12 %
